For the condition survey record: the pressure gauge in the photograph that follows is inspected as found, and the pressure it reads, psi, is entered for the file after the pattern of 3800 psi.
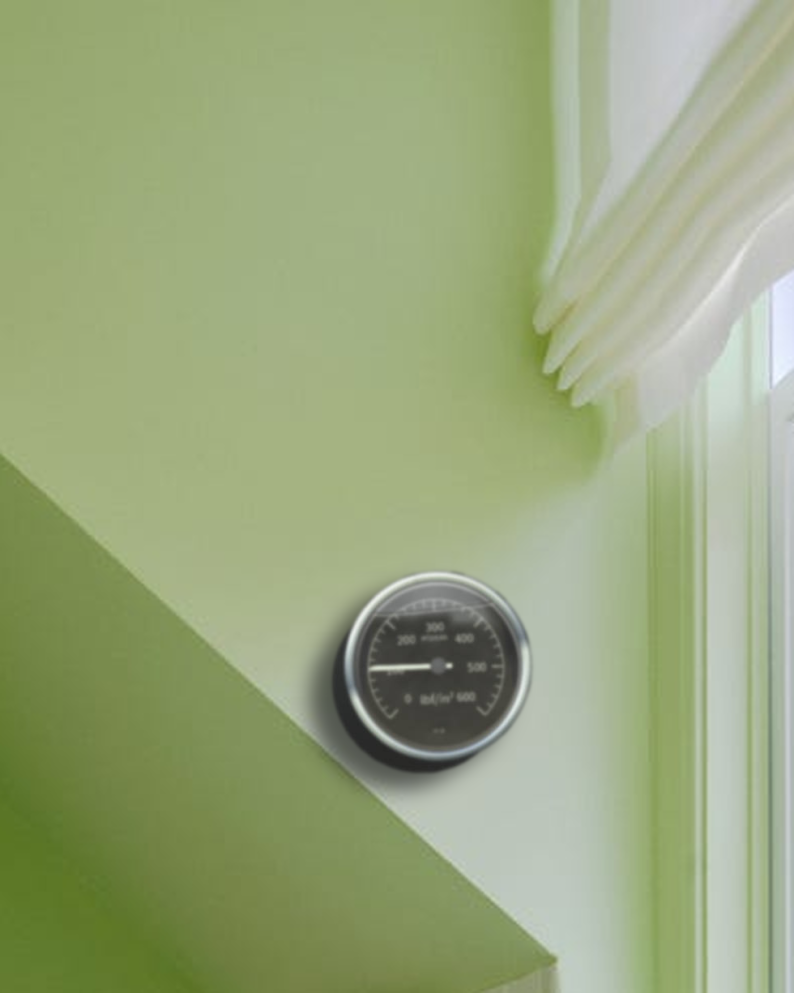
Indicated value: 100 psi
